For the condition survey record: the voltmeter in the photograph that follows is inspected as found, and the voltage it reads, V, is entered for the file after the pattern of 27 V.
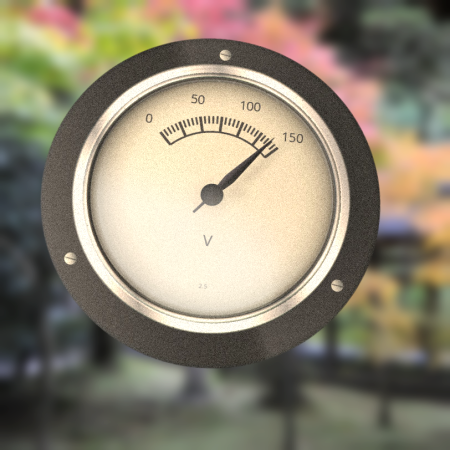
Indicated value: 140 V
